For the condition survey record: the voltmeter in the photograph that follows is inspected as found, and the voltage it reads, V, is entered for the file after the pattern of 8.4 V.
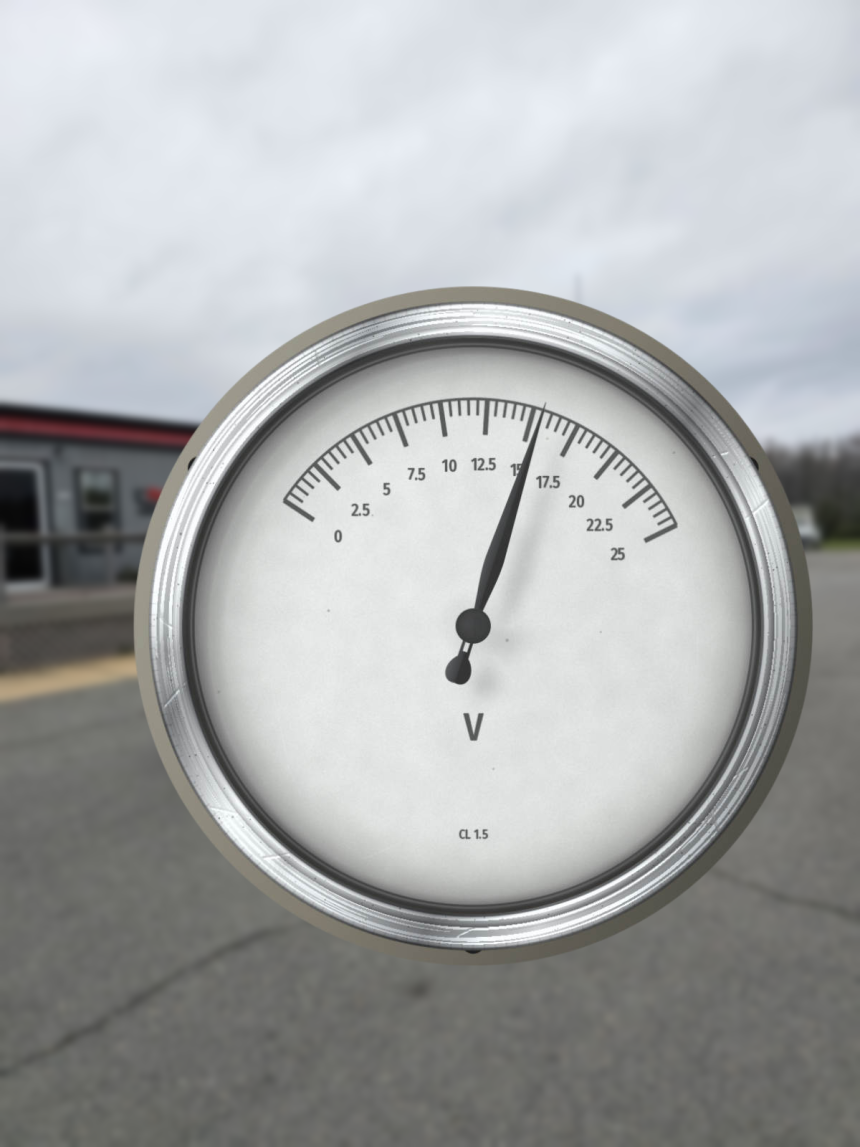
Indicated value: 15.5 V
